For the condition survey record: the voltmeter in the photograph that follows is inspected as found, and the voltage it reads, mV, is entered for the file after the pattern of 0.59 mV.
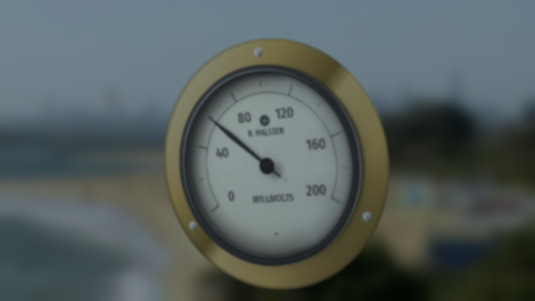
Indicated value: 60 mV
